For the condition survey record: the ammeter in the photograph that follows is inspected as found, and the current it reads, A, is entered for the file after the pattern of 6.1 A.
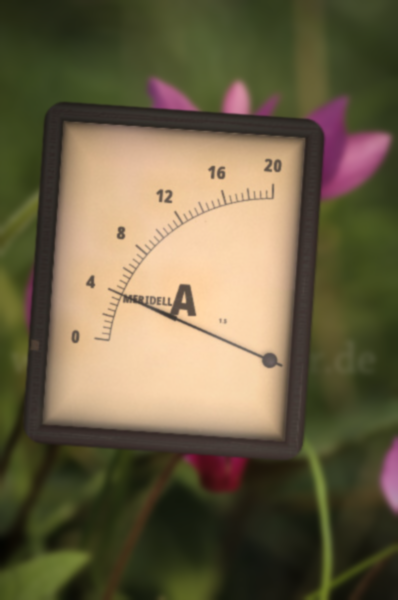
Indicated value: 4 A
